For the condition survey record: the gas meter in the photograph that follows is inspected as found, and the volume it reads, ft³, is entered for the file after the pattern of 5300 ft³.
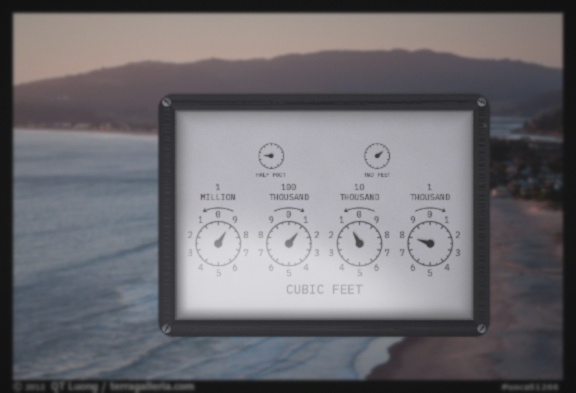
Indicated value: 910800 ft³
